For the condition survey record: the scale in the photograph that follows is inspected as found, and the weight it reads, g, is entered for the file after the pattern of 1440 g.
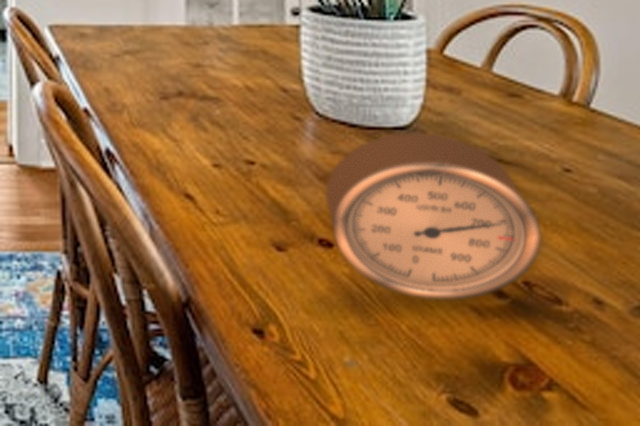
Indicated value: 700 g
